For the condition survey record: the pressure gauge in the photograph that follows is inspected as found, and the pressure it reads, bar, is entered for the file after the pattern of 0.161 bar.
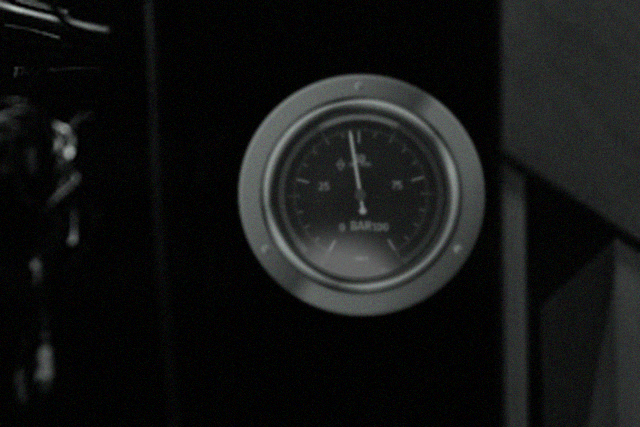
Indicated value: 47.5 bar
